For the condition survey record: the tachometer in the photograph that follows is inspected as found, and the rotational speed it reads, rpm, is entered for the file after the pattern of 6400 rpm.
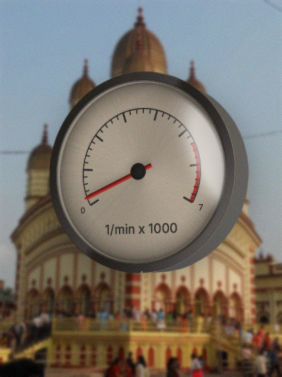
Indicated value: 200 rpm
